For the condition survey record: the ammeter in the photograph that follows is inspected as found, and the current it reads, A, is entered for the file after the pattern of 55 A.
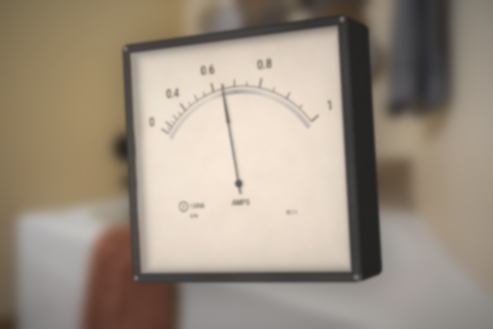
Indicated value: 0.65 A
